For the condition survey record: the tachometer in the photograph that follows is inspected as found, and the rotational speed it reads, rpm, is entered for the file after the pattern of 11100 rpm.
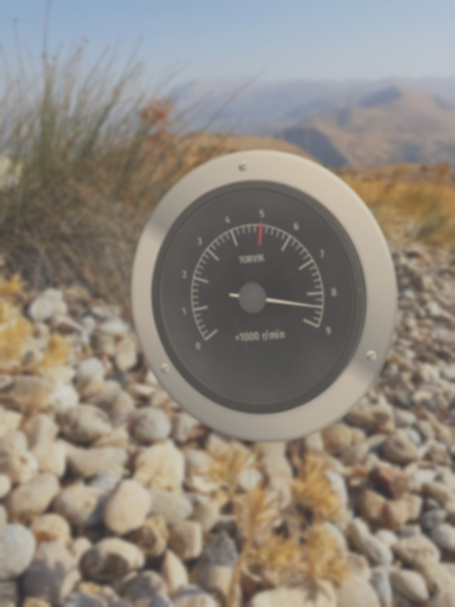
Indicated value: 8400 rpm
